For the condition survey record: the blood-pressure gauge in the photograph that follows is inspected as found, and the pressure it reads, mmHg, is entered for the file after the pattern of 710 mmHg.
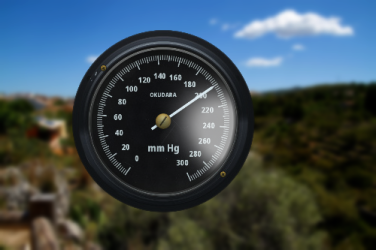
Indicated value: 200 mmHg
